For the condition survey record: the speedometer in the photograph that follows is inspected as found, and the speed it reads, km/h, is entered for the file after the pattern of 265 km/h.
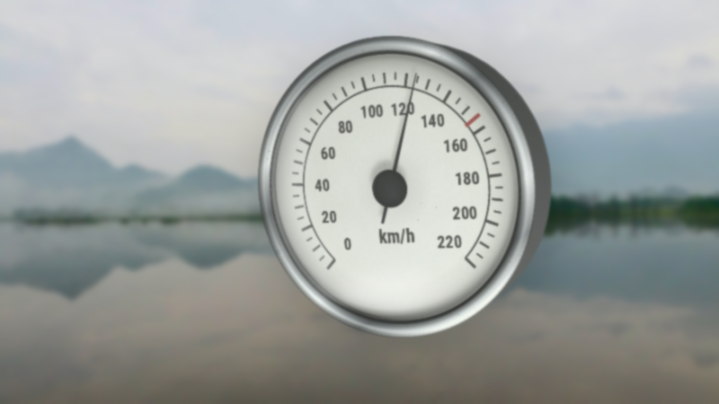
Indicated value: 125 km/h
